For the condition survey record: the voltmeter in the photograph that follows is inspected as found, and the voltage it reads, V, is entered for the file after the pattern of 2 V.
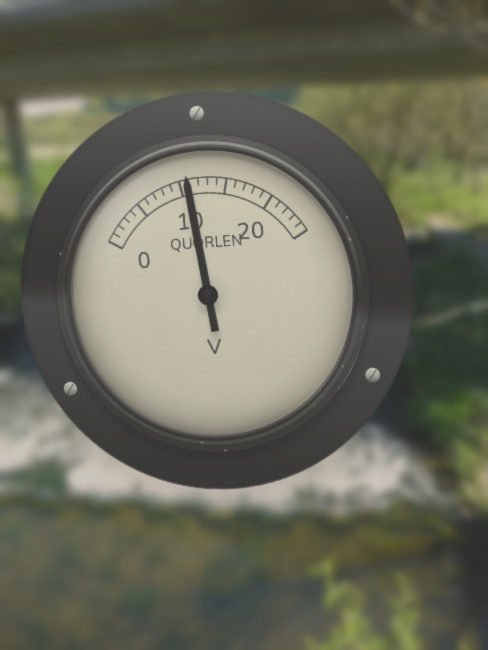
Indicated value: 11 V
